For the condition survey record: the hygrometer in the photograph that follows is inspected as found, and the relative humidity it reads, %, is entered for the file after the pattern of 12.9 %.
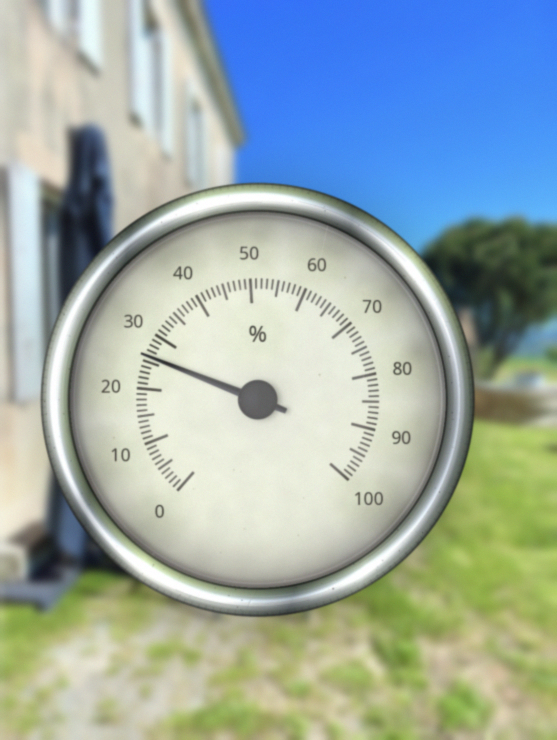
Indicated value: 26 %
